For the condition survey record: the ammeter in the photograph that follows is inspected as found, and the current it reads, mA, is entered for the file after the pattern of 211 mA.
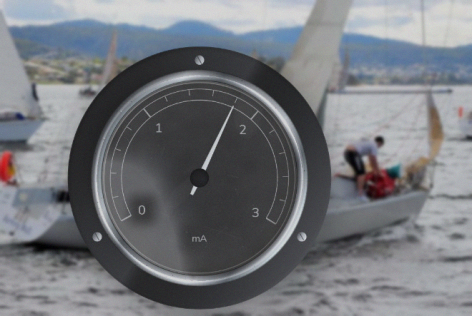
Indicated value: 1.8 mA
